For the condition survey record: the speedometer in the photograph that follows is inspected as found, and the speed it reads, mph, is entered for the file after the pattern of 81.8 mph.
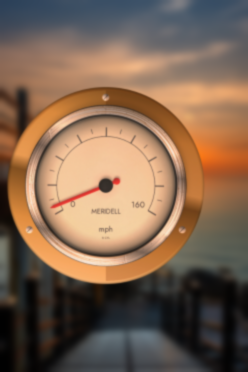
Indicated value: 5 mph
